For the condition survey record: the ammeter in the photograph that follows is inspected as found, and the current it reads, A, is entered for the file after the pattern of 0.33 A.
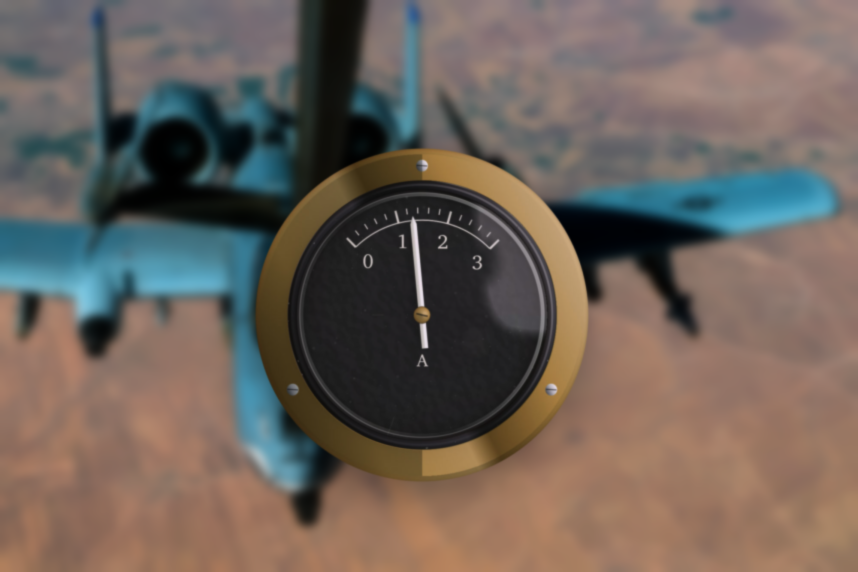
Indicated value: 1.3 A
